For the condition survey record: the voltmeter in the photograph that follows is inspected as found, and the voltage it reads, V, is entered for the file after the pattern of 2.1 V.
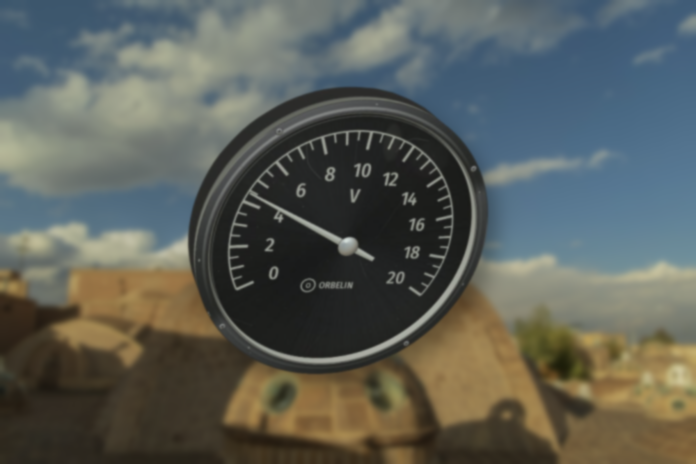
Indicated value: 4.5 V
